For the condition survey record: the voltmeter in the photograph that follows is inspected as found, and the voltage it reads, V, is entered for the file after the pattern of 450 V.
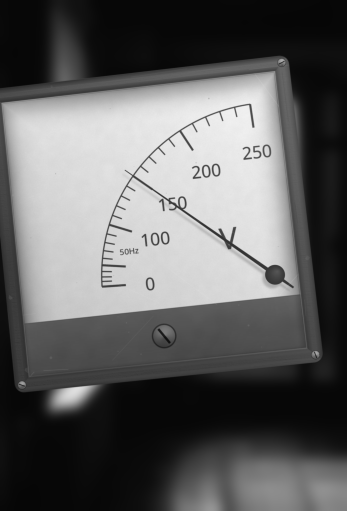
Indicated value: 150 V
